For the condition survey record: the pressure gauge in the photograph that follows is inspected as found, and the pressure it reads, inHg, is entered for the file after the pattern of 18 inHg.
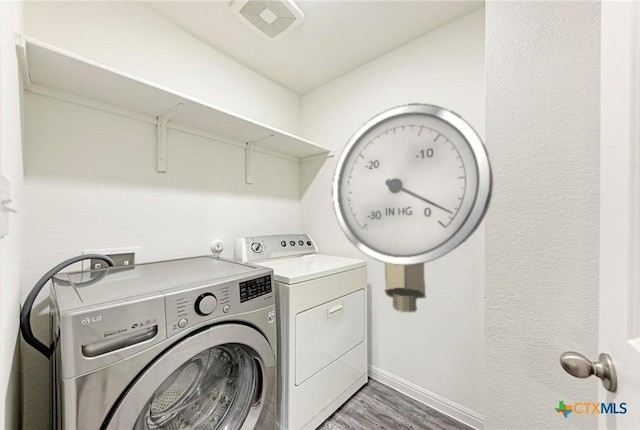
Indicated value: -1.5 inHg
